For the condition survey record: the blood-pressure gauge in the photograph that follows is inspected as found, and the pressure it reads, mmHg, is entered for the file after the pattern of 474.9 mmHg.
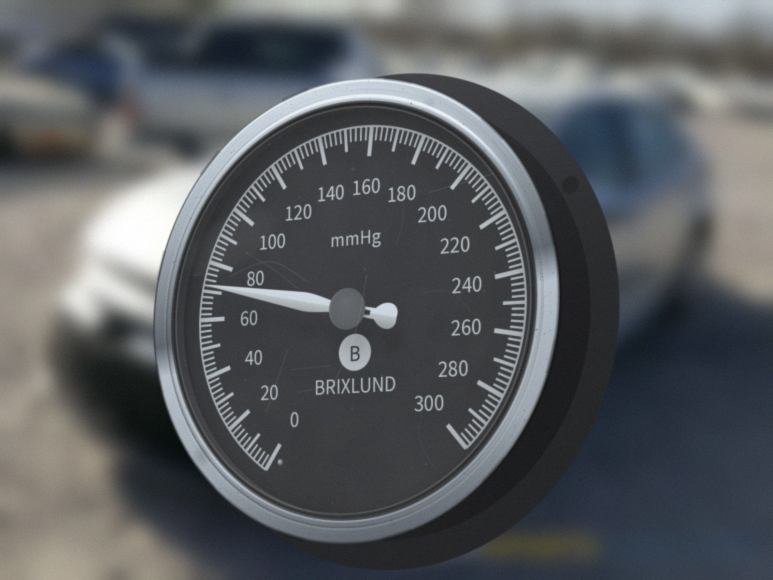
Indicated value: 72 mmHg
